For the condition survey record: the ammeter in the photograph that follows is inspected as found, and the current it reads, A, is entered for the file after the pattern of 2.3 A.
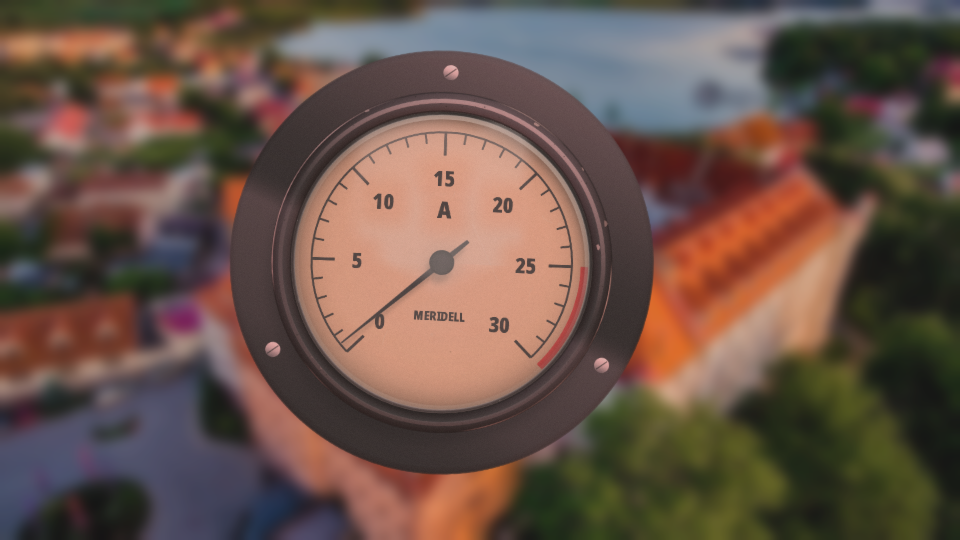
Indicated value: 0.5 A
